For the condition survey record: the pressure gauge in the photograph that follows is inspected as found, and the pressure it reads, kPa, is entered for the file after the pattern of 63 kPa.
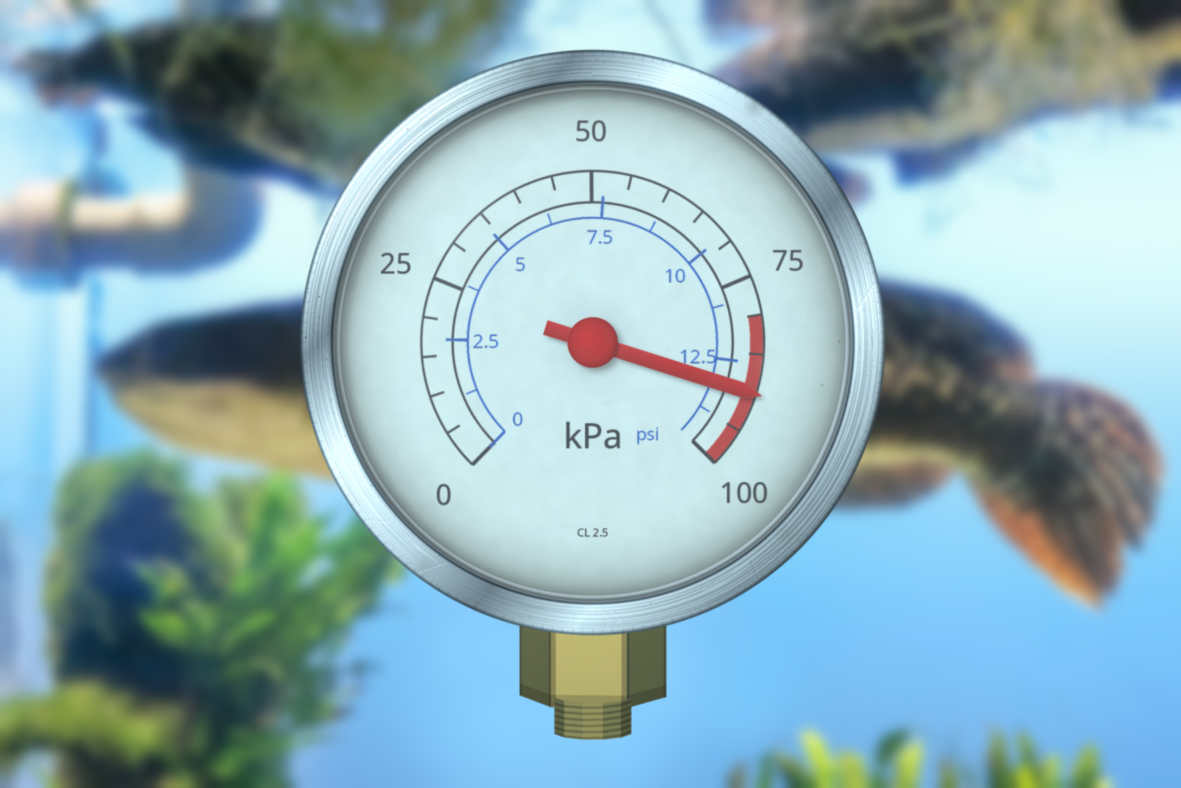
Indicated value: 90 kPa
